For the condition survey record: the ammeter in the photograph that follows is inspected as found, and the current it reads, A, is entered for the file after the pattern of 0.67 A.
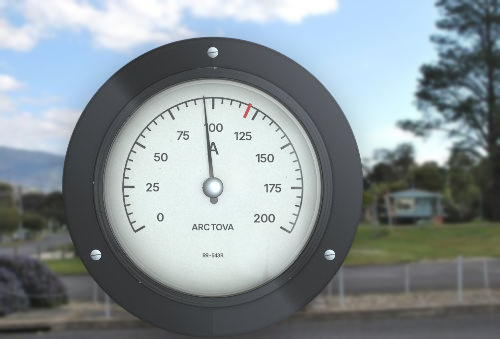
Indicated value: 95 A
